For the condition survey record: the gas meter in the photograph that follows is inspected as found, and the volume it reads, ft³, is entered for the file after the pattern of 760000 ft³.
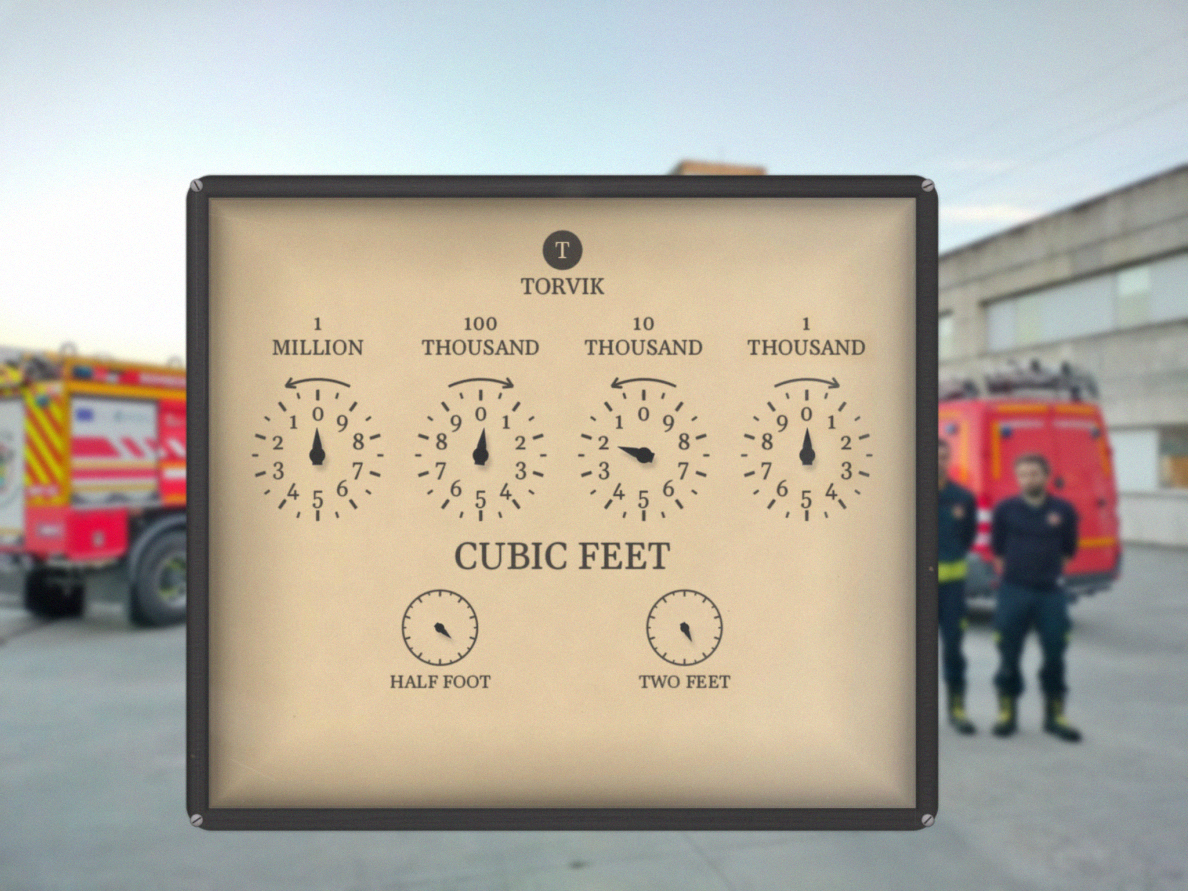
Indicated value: 2000 ft³
